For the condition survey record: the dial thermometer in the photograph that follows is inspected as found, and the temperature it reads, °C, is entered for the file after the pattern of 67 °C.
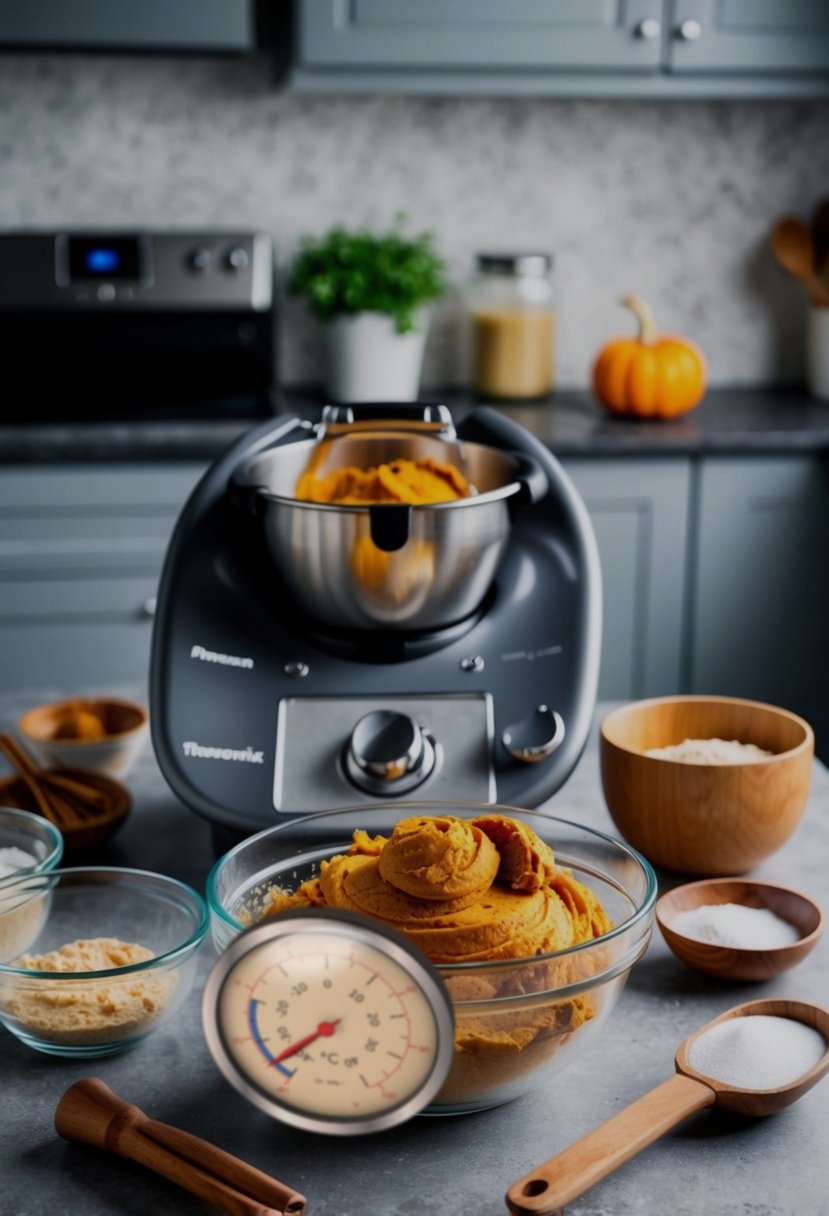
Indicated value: -35 °C
